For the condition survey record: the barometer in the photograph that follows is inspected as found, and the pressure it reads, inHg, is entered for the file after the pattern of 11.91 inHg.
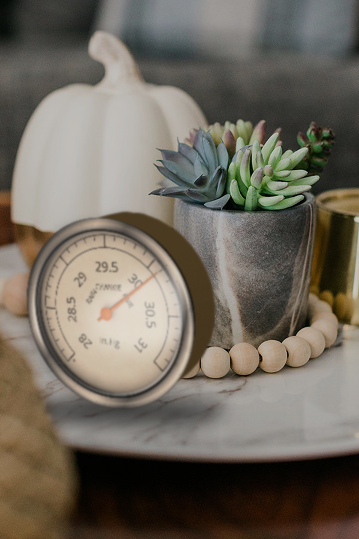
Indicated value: 30.1 inHg
